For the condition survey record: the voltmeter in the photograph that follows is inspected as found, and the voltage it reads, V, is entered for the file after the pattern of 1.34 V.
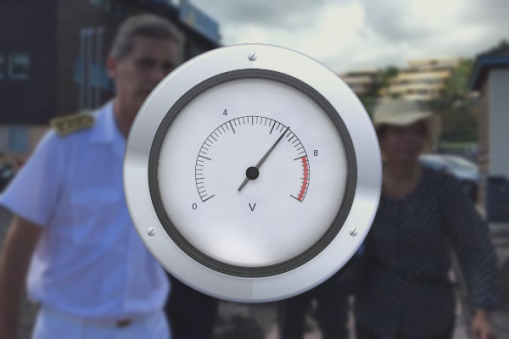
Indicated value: 6.6 V
